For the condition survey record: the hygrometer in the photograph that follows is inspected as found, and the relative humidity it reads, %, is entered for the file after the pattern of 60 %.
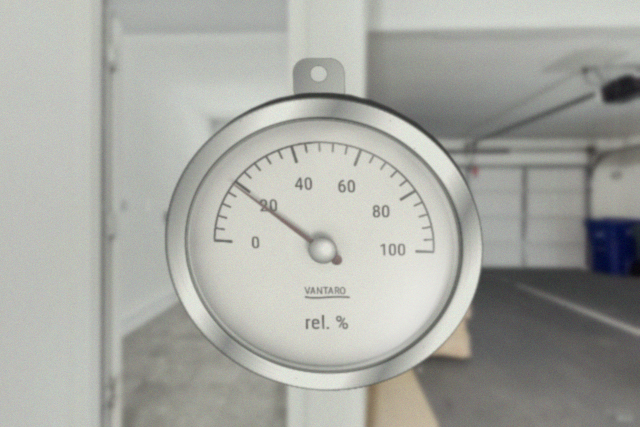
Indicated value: 20 %
